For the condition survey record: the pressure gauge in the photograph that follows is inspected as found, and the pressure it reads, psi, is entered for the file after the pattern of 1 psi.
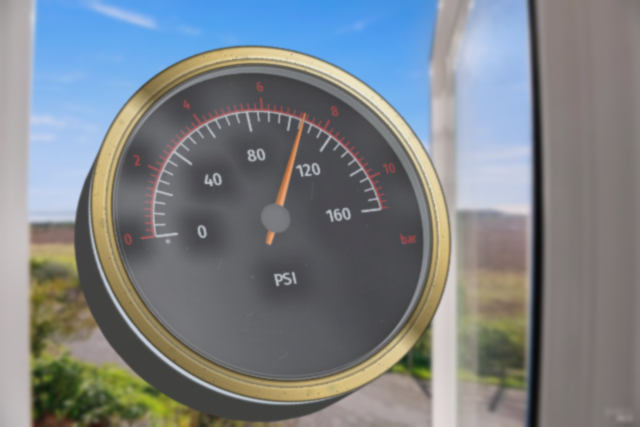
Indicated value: 105 psi
